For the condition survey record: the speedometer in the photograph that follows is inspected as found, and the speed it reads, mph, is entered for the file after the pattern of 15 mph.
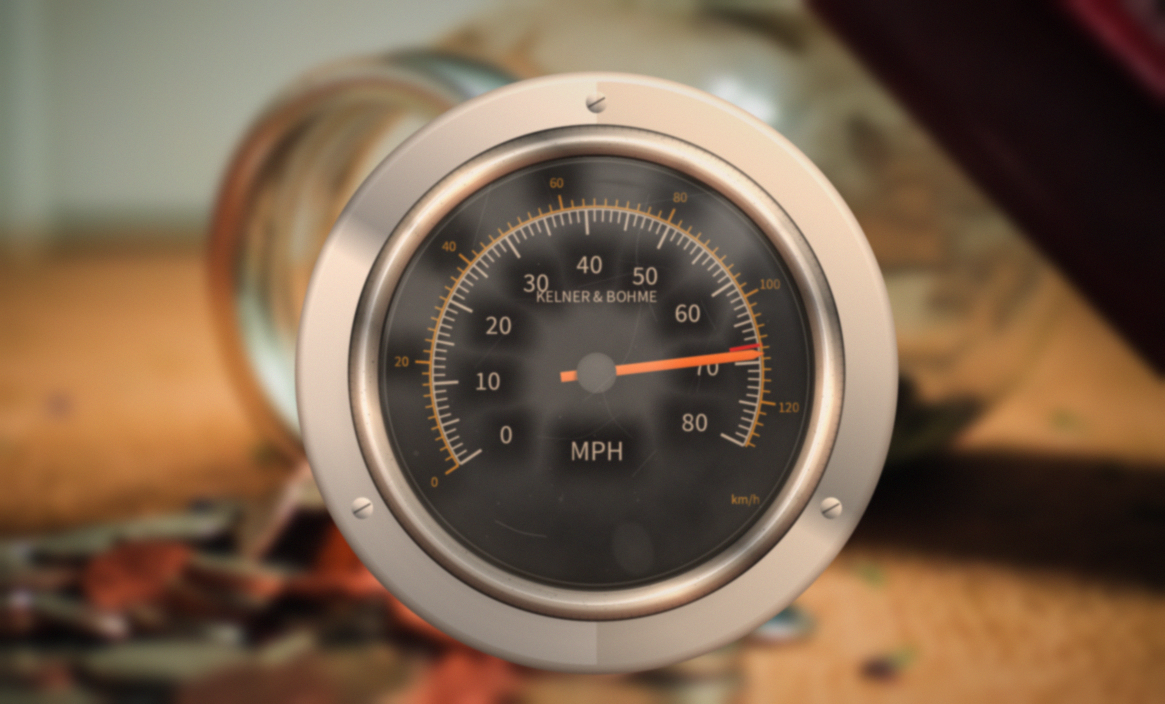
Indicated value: 69 mph
